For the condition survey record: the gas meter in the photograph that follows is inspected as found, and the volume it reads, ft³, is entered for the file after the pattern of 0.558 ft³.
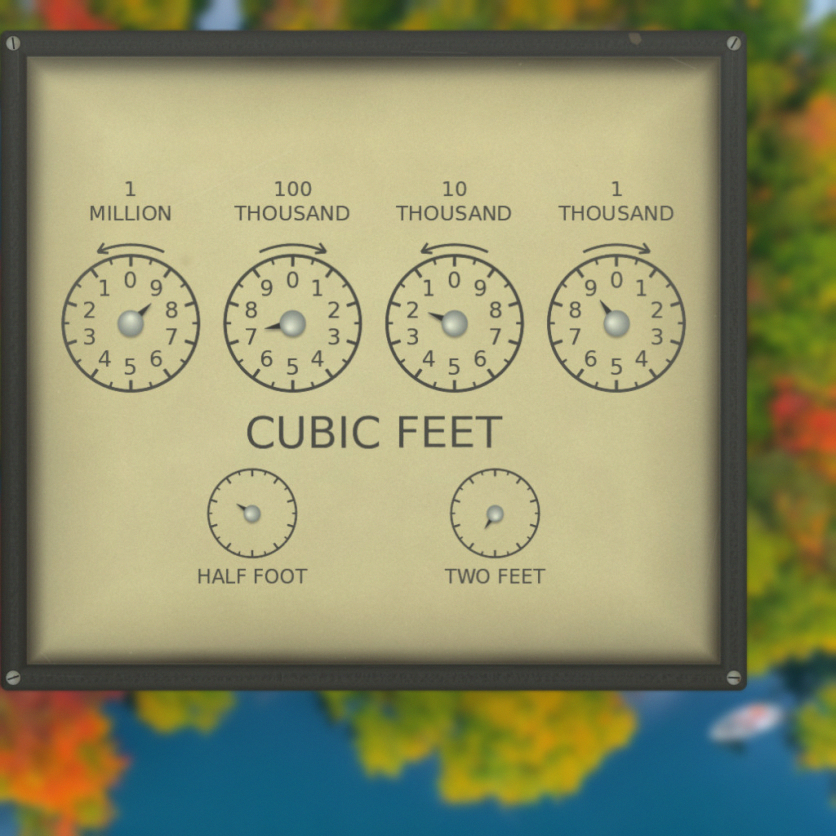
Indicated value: 871900 ft³
